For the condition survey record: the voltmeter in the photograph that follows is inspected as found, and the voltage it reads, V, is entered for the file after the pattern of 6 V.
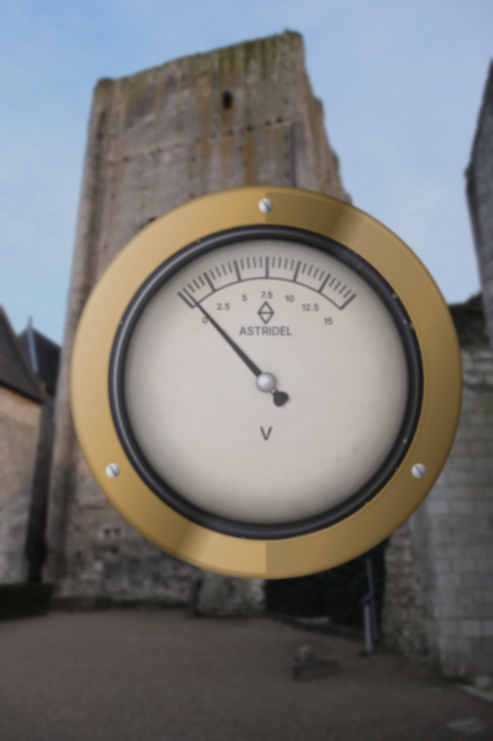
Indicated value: 0.5 V
